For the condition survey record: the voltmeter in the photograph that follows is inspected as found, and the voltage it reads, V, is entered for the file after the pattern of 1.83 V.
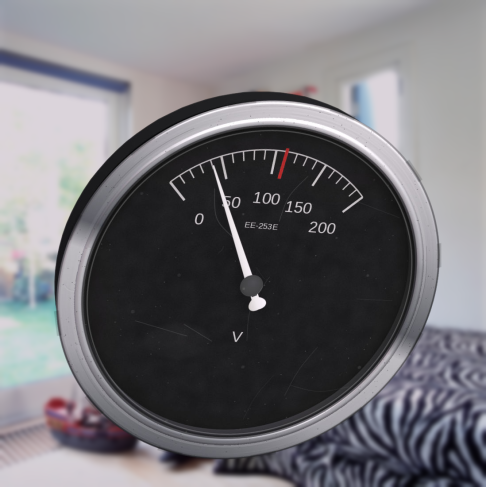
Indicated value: 40 V
